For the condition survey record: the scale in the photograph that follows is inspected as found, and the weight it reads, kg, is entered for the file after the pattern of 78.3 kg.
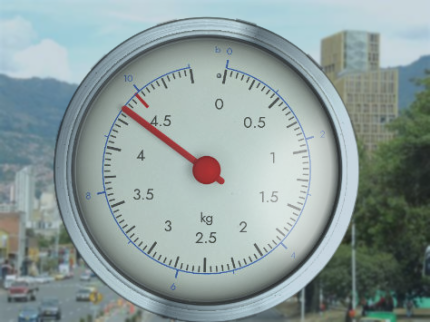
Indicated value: 4.35 kg
